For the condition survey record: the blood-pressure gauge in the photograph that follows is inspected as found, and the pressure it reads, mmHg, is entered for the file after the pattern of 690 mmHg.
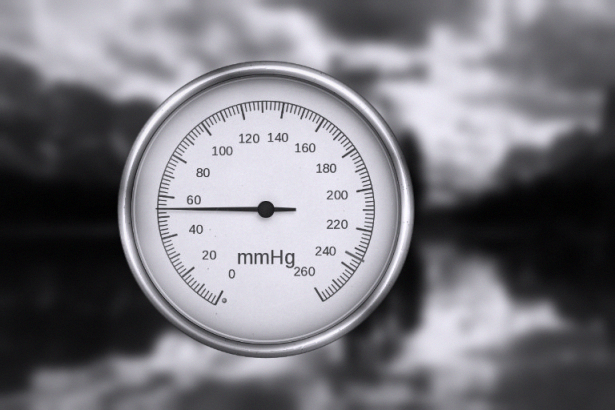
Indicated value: 54 mmHg
